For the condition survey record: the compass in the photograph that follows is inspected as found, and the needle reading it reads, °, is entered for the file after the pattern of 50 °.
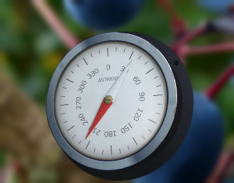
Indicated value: 215 °
